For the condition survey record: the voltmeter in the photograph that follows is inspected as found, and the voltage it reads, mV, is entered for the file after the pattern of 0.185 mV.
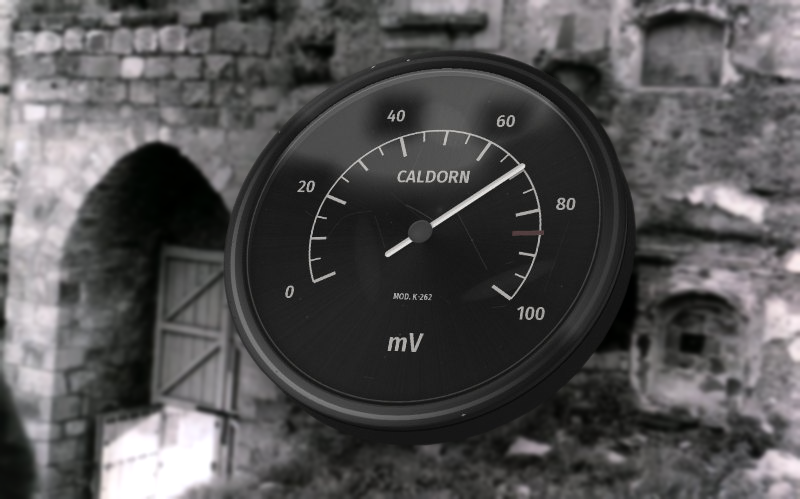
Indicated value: 70 mV
